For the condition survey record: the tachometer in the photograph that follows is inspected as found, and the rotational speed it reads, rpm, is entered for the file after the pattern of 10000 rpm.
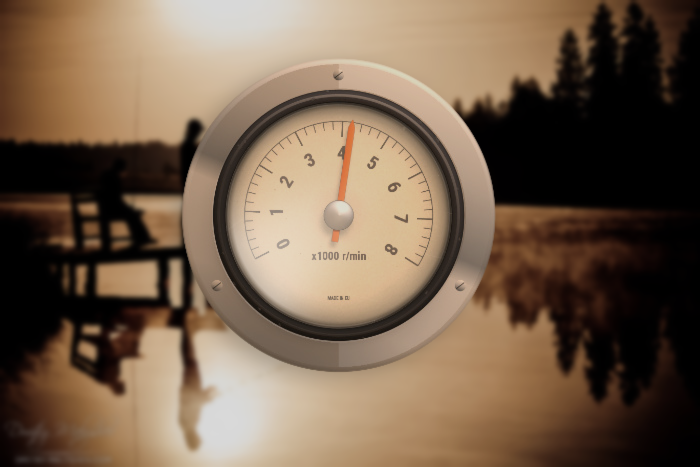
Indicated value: 4200 rpm
